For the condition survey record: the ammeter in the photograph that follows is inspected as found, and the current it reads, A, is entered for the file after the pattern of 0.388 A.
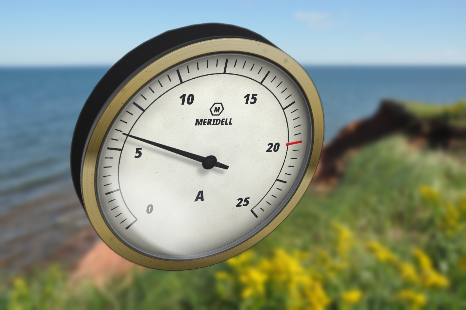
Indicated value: 6 A
